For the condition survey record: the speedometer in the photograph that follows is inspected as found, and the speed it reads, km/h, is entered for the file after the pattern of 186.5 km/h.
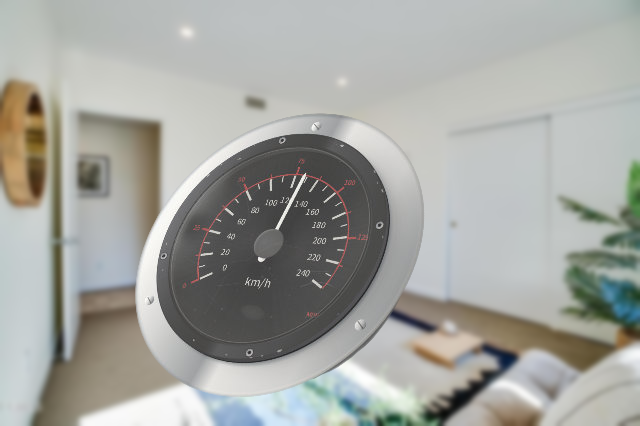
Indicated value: 130 km/h
